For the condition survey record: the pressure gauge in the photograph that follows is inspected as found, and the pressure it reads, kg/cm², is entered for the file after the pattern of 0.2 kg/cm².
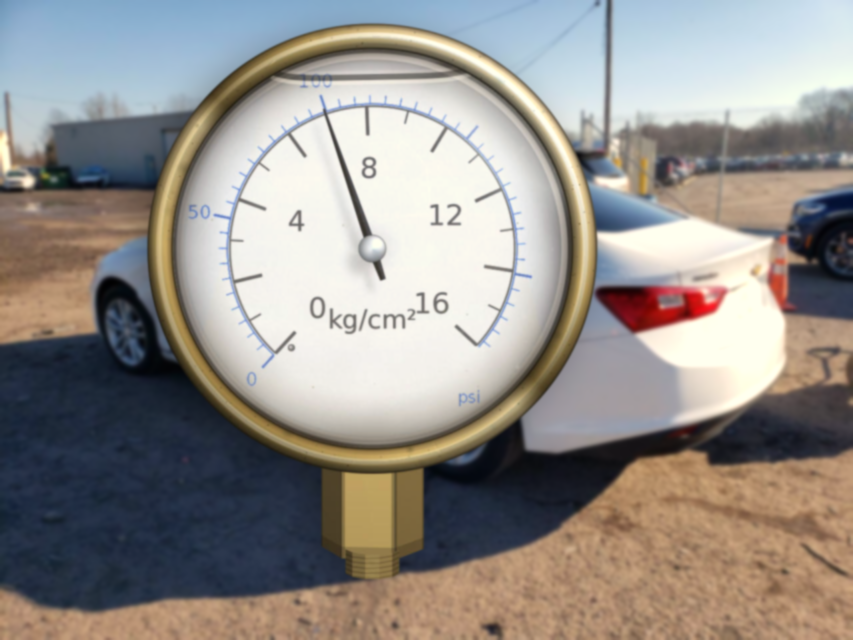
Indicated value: 7 kg/cm²
